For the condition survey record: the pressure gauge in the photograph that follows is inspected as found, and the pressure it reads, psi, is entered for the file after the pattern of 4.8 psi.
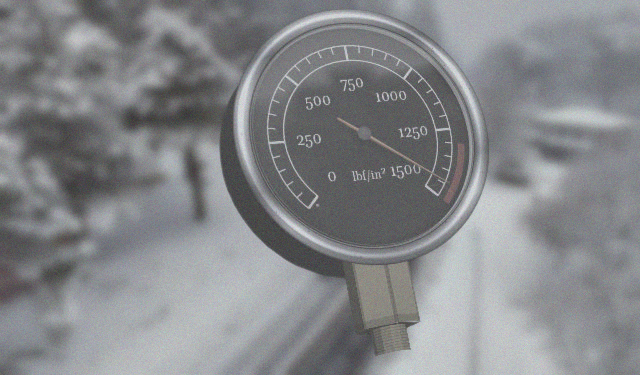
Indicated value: 1450 psi
